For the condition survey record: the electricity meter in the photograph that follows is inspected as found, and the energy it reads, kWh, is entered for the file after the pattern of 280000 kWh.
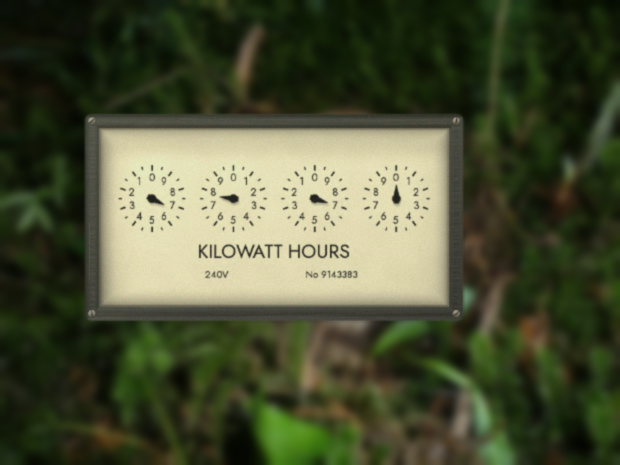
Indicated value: 6770 kWh
